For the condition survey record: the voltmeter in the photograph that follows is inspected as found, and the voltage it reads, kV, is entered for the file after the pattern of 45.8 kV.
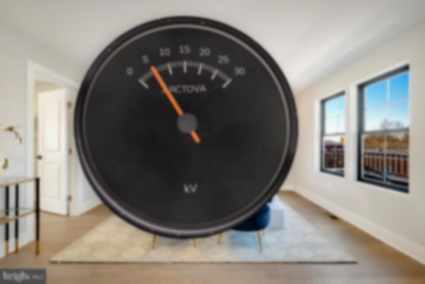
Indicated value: 5 kV
